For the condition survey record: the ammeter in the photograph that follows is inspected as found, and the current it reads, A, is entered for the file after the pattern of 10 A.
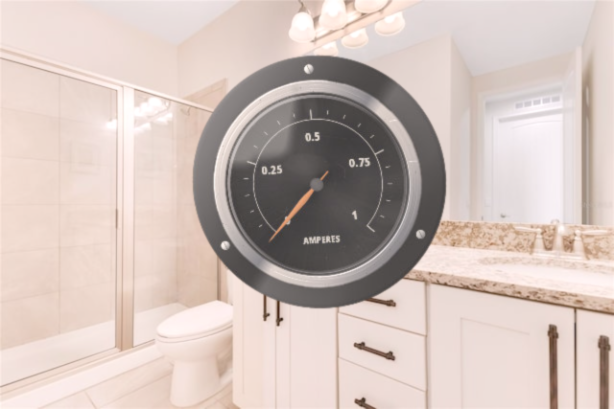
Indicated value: 0 A
